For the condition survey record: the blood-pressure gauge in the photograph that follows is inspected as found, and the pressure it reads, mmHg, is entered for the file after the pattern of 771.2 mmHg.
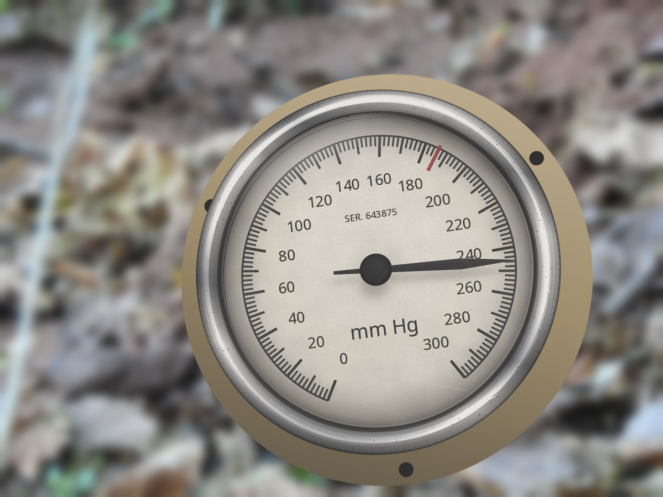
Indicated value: 246 mmHg
